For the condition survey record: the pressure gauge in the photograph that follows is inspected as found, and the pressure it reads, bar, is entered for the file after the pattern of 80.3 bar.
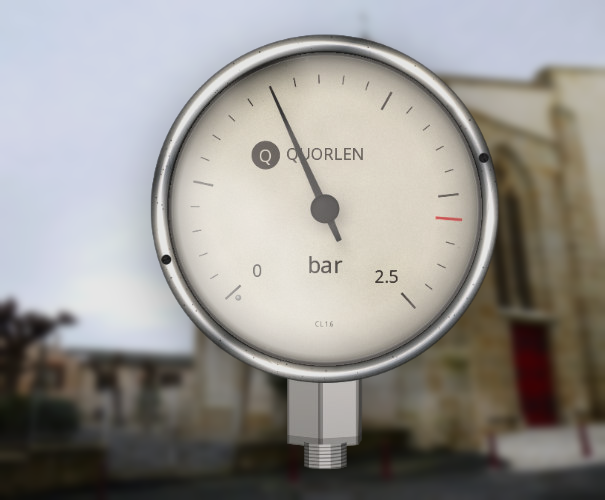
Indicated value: 1 bar
